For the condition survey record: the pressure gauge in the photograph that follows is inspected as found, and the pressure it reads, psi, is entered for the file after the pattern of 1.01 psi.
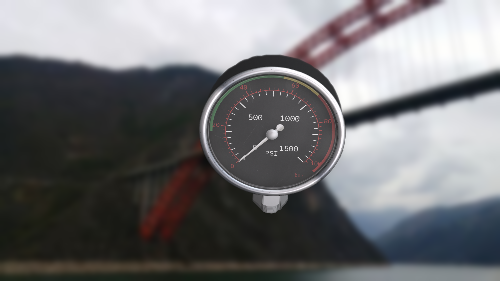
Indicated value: 0 psi
